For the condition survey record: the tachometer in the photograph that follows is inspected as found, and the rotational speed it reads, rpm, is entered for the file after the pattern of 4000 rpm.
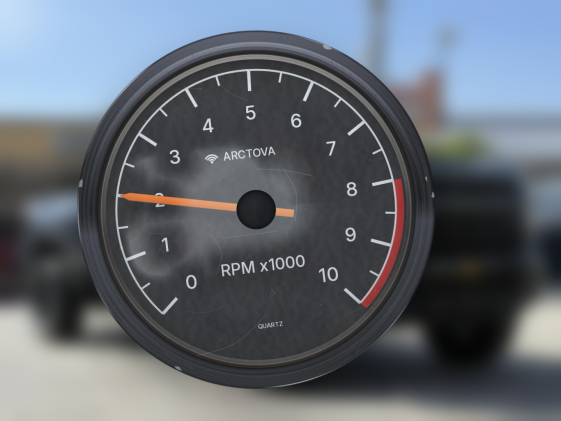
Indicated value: 2000 rpm
